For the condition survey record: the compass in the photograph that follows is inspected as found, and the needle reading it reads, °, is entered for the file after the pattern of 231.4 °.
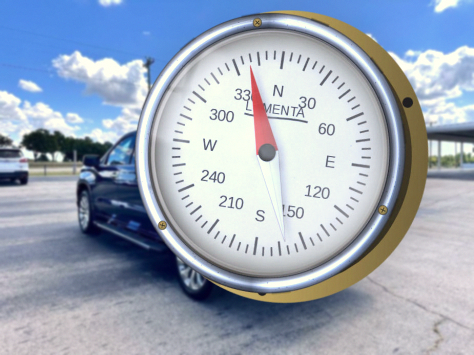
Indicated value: 340 °
